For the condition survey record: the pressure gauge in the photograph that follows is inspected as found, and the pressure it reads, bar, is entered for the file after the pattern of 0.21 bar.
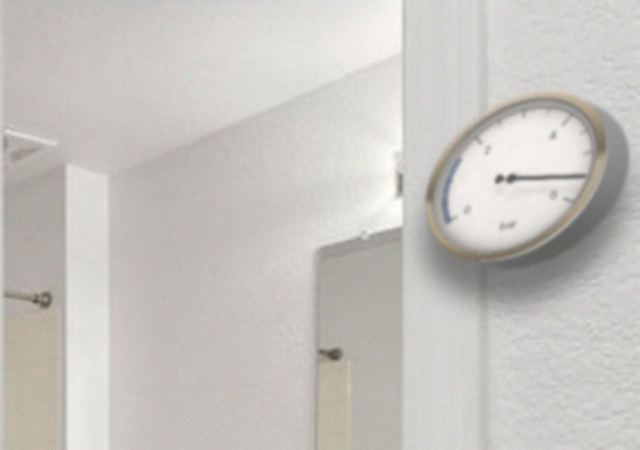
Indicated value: 5.5 bar
